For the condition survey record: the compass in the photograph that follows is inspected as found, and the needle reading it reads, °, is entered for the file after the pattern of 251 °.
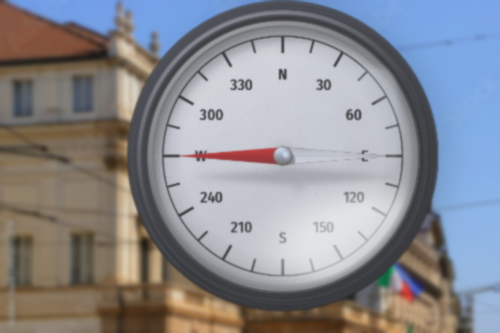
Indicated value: 270 °
